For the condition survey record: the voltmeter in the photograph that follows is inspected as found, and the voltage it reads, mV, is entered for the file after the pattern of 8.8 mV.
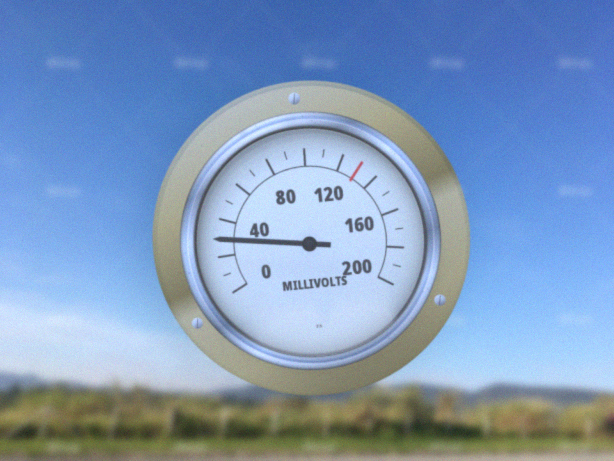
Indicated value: 30 mV
